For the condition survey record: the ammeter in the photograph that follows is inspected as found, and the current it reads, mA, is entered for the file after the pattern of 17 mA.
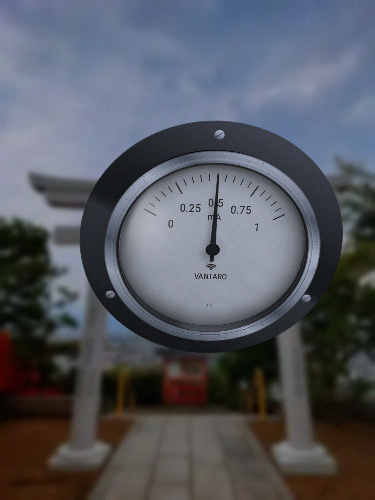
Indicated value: 0.5 mA
